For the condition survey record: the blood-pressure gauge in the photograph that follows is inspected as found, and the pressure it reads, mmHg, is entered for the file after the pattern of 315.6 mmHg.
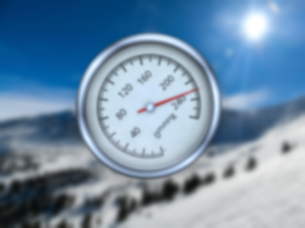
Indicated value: 230 mmHg
